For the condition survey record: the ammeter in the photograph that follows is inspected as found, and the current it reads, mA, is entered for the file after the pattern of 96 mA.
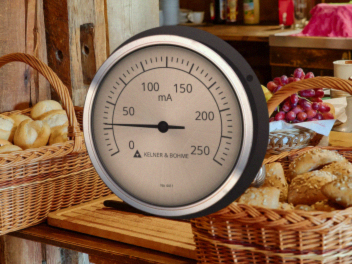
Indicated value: 30 mA
